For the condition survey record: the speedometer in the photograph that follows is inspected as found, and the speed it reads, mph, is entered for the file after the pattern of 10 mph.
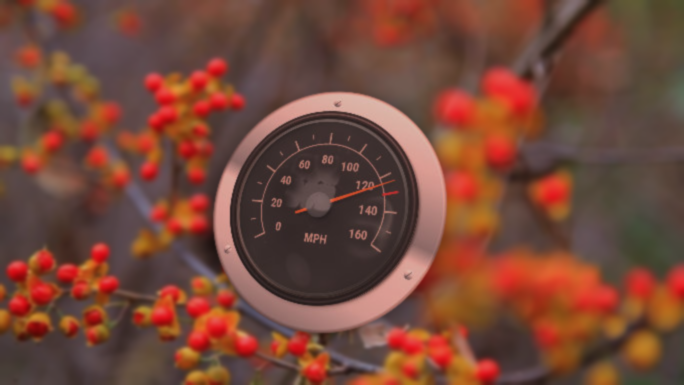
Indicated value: 125 mph
